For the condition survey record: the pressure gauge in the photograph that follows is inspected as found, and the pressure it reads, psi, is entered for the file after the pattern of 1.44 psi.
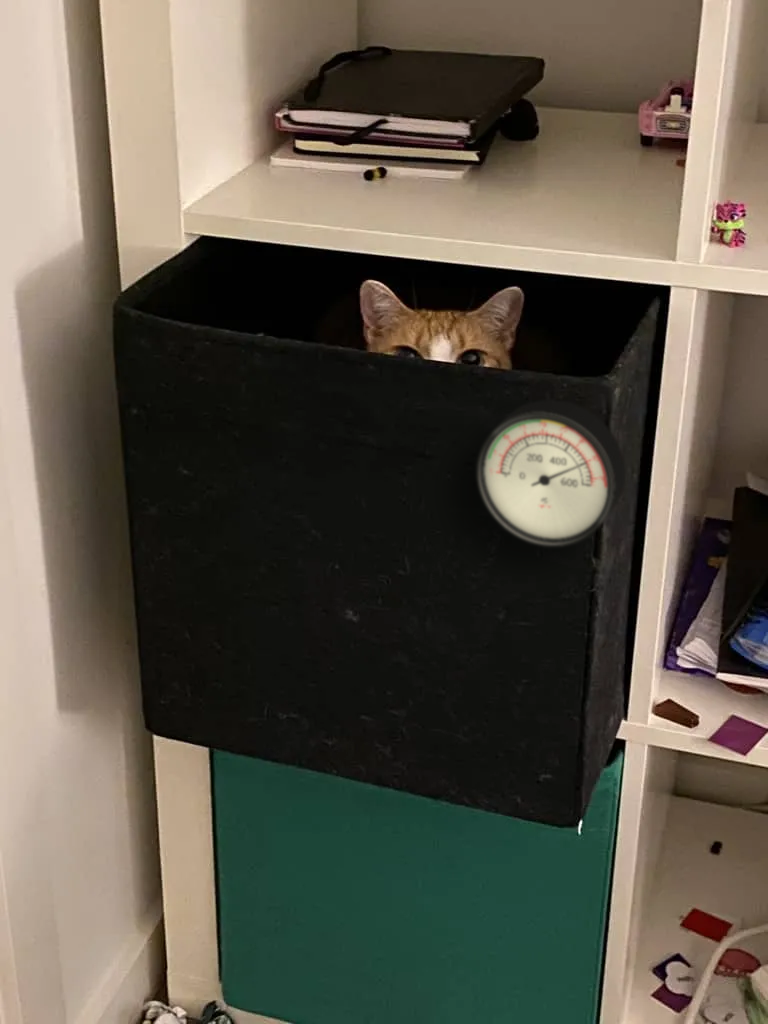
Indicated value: 500 psi
